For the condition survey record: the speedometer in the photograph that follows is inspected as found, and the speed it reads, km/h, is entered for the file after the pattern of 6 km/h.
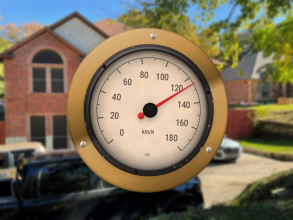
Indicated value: 125 km/h
